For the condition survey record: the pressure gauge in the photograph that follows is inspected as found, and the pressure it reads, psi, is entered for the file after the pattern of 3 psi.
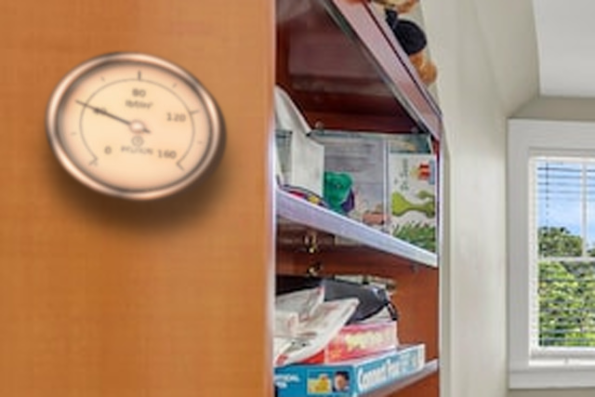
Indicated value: 40 psi
